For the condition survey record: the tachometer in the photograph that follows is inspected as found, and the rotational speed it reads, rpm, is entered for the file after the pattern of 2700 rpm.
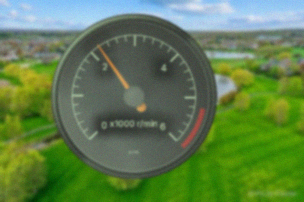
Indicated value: 2200 rpm
